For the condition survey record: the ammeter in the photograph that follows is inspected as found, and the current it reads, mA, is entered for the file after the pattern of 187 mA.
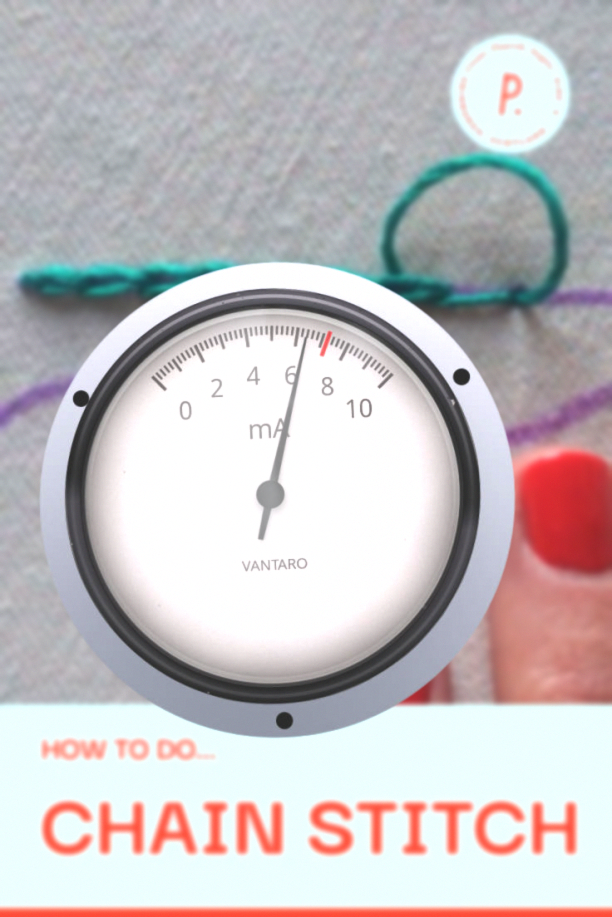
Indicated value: 6.4 mA
